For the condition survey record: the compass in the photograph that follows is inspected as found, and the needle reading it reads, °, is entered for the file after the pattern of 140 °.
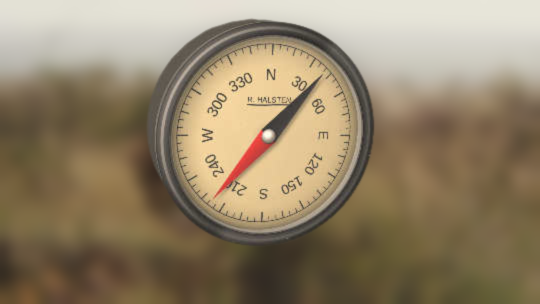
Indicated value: 220 °
